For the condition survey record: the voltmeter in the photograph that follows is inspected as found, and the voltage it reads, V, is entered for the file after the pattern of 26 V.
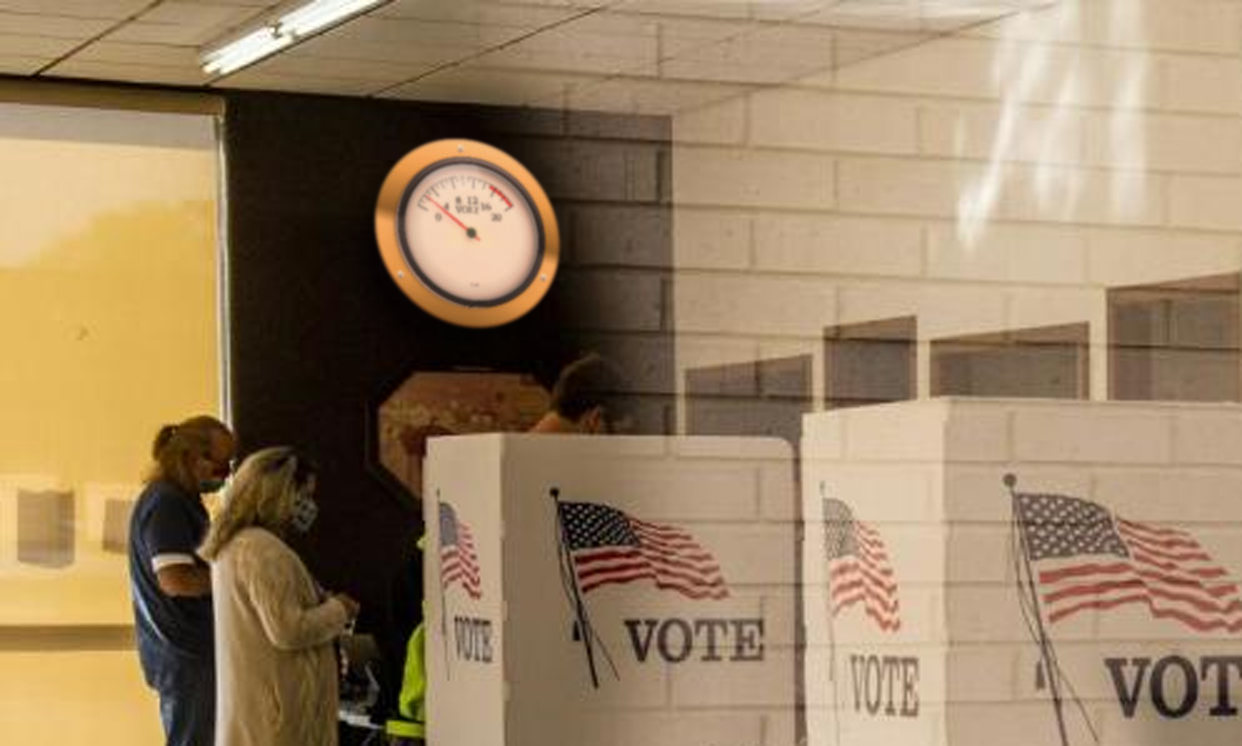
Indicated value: 2 V
